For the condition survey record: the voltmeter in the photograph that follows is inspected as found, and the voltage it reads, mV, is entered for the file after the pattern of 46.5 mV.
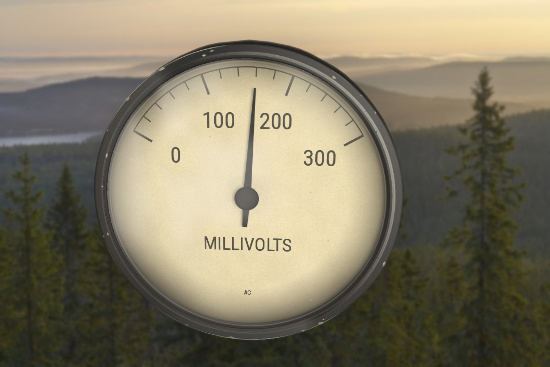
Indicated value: 160 mV
